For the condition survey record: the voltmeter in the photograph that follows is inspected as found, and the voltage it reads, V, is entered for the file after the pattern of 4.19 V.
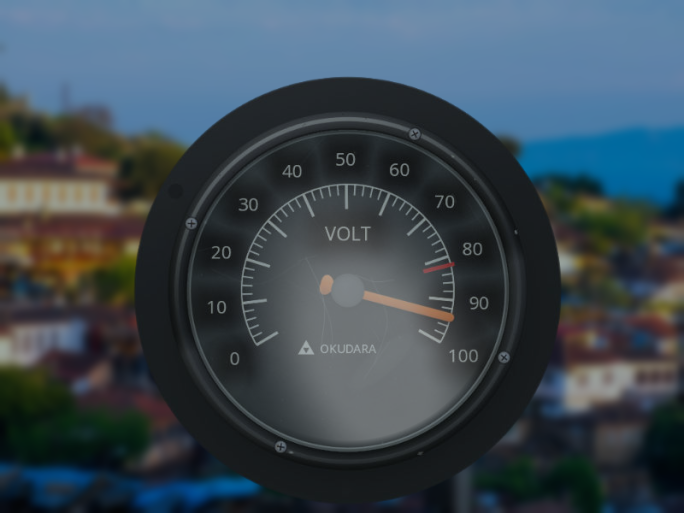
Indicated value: 94 V
